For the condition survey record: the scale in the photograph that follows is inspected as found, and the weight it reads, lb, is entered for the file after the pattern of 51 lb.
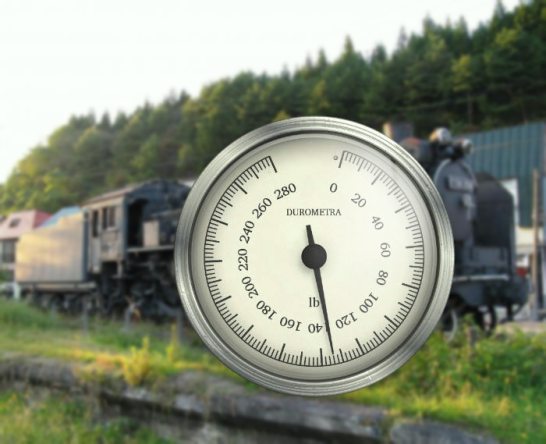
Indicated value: 134 lb
